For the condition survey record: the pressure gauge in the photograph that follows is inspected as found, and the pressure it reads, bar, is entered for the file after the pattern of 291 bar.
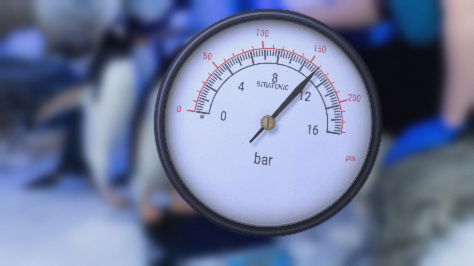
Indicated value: 11 bar
